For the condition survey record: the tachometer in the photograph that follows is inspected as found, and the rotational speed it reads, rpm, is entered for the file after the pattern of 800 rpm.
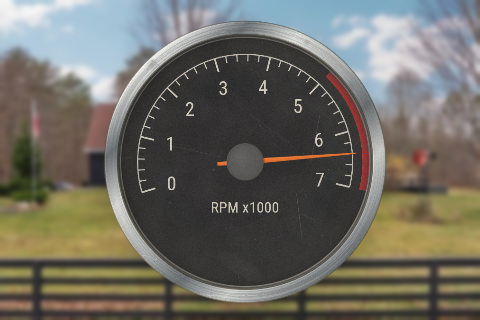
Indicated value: 6400 rpm
